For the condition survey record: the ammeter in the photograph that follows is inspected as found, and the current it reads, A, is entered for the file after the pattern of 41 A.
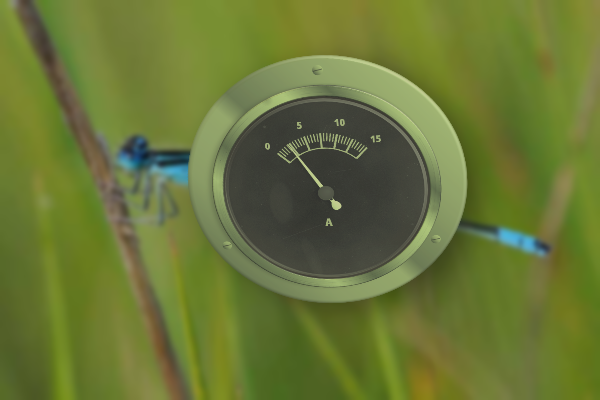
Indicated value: 2.5 A
